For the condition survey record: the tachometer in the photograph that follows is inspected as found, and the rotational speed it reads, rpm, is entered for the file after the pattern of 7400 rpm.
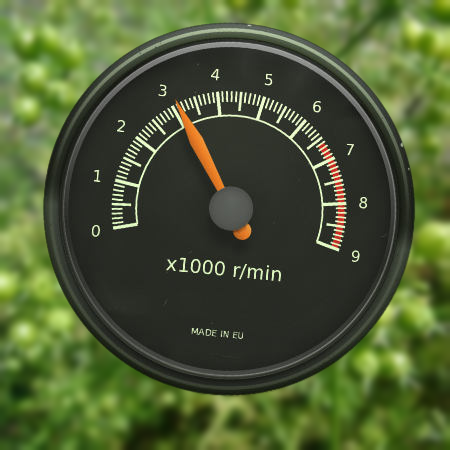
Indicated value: 3100 rpm
